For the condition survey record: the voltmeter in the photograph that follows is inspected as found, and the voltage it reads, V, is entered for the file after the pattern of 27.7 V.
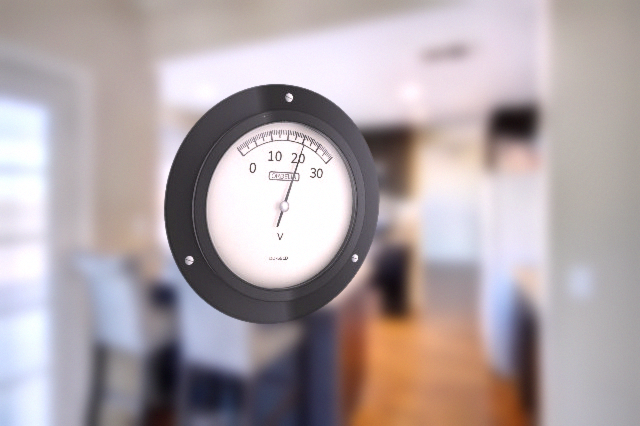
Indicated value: 20 V
